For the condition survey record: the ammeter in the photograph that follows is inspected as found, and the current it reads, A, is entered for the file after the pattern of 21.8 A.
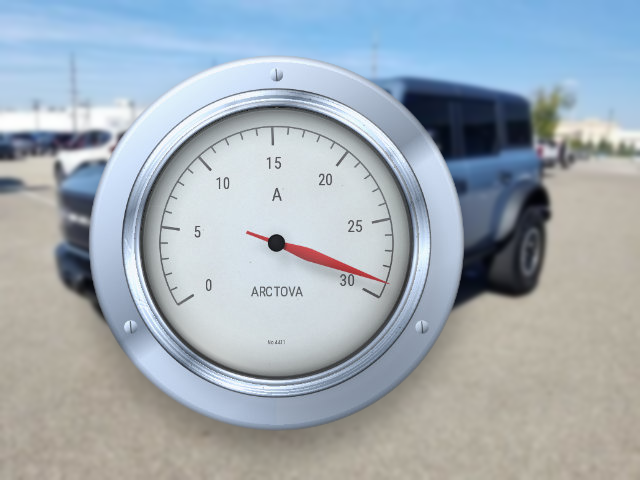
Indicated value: 29 A
